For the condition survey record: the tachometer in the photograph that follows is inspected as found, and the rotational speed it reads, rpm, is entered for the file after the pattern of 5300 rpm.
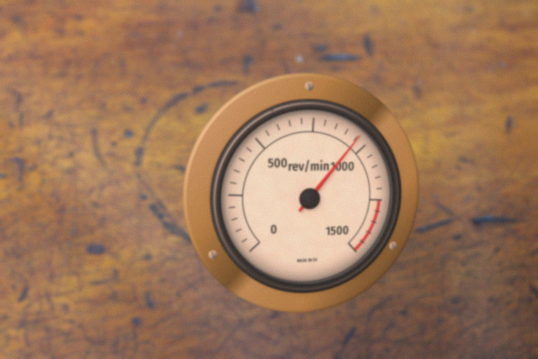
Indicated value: 950 rpm
